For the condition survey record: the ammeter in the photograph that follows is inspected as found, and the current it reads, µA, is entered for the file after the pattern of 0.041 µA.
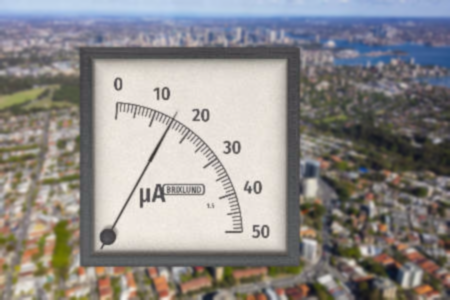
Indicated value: 15 µA
